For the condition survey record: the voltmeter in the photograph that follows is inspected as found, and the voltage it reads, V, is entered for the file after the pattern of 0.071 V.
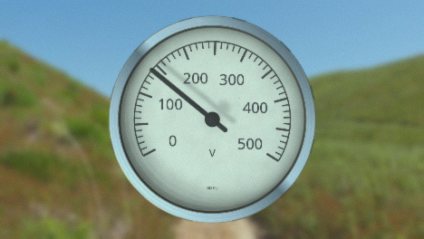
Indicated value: 140 V
